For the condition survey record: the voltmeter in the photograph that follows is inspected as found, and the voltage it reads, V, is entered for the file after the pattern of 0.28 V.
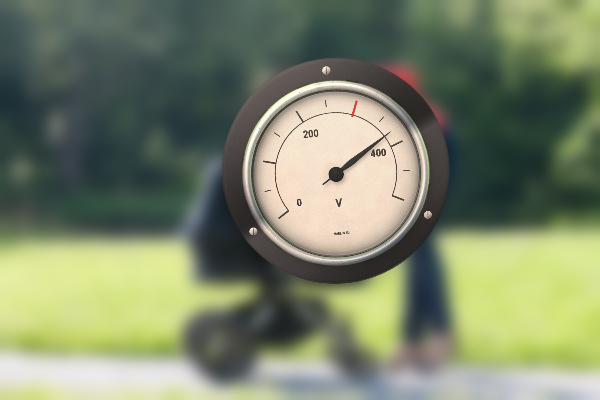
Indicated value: 375 V
